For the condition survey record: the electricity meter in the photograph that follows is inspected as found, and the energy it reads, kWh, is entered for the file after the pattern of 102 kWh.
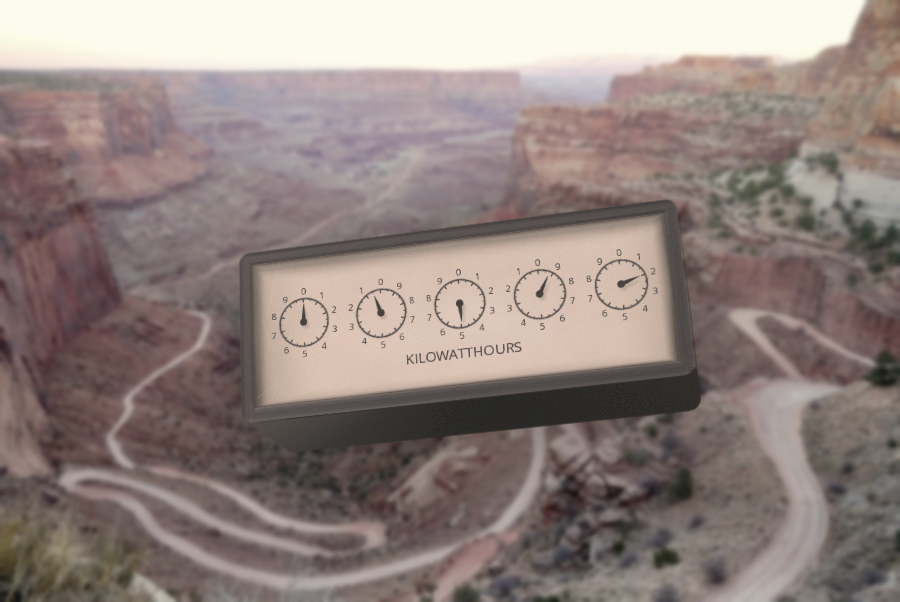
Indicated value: 492 kWh
